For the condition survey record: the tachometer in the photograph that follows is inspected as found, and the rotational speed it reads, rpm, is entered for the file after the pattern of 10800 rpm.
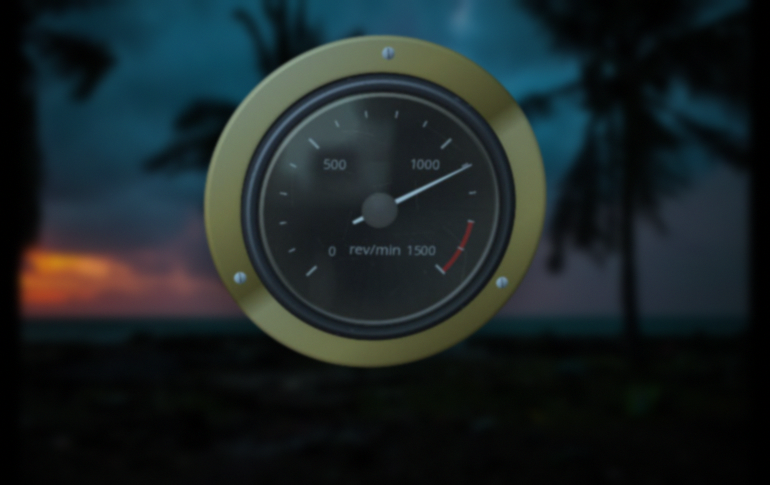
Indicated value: 1100 rpm
